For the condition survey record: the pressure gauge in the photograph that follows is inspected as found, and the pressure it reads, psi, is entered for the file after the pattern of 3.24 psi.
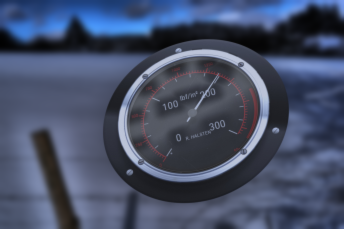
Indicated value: 200 psi
